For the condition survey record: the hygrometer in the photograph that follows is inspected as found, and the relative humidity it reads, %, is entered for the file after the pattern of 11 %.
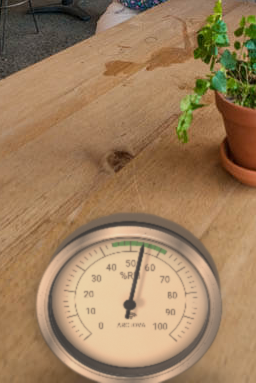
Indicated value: 54 %
